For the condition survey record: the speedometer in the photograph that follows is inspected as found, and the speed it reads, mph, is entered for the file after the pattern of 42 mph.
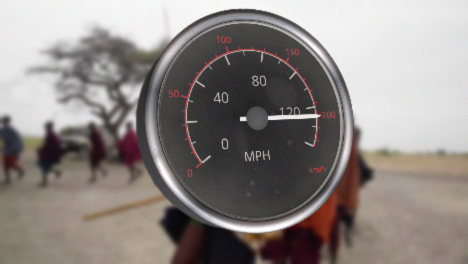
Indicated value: 125 mph
